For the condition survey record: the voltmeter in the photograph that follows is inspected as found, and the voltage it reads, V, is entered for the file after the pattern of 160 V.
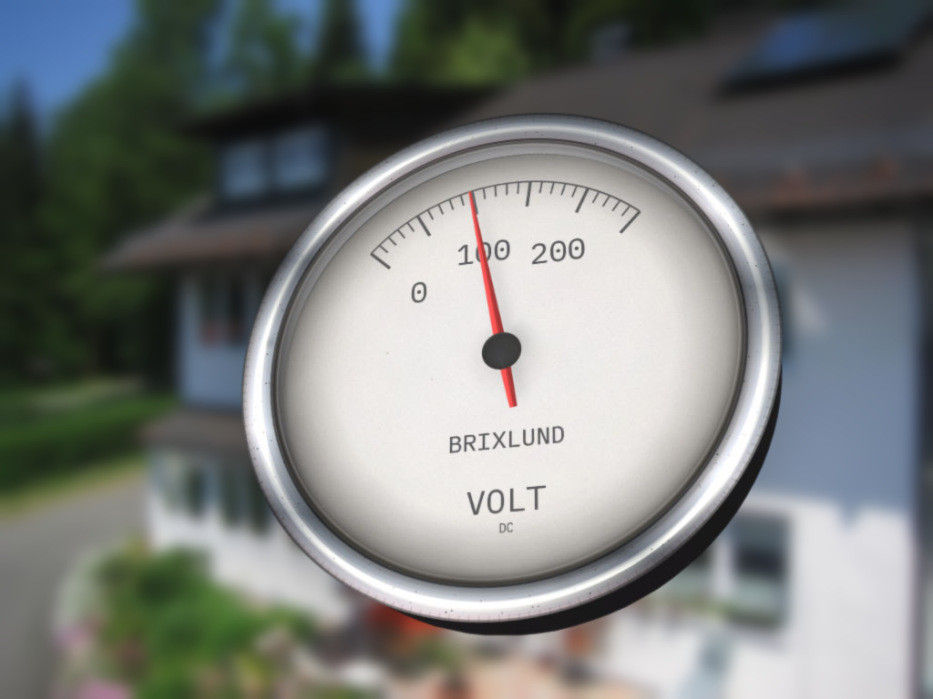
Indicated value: 100 V
